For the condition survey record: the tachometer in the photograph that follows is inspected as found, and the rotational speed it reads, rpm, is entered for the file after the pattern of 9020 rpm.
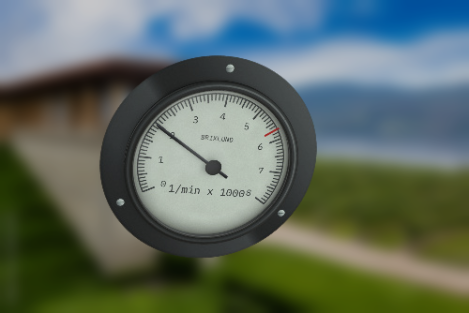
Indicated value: 2000 rpm
